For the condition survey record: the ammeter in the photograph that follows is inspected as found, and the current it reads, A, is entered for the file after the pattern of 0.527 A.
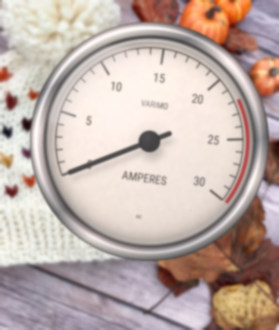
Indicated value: 0 A
